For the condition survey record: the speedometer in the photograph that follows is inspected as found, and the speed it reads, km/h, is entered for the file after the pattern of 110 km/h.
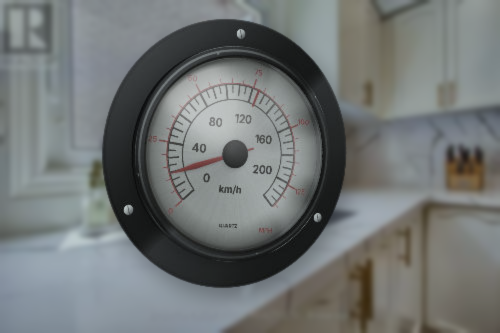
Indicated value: 20 km/h
